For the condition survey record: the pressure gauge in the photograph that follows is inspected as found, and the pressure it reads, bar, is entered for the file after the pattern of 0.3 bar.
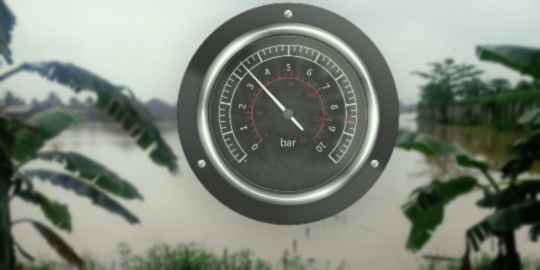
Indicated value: 3.4 bar
